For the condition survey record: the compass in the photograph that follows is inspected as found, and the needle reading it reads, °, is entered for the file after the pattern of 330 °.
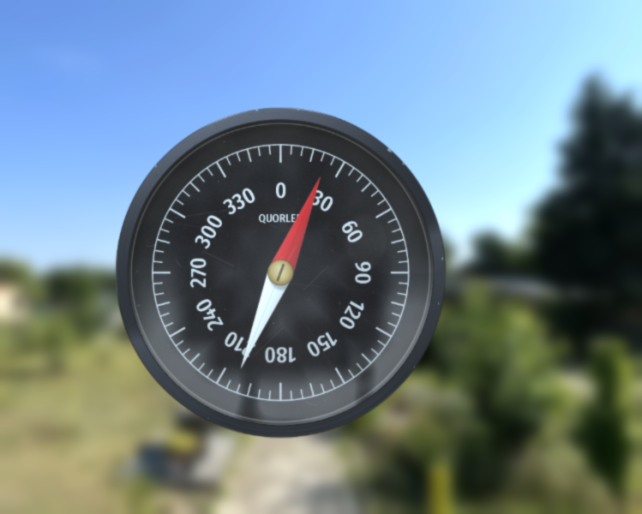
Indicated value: 22.5 °
